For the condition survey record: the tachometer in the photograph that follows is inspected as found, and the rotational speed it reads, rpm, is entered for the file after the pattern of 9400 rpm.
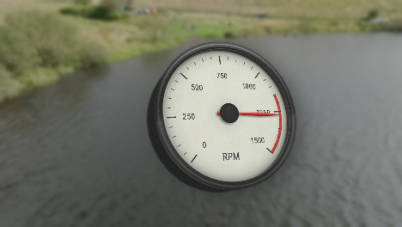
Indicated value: 1275 rpm
